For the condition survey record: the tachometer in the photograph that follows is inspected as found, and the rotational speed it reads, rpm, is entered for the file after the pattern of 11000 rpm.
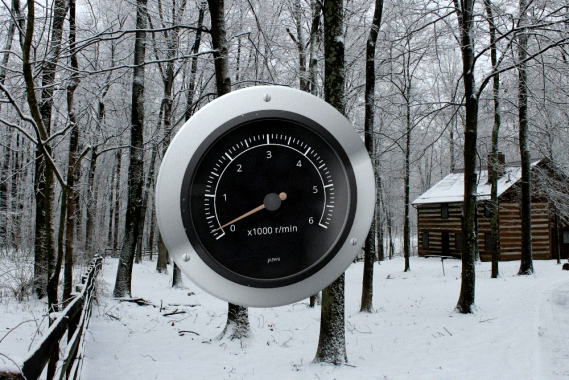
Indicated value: 200 rpm
